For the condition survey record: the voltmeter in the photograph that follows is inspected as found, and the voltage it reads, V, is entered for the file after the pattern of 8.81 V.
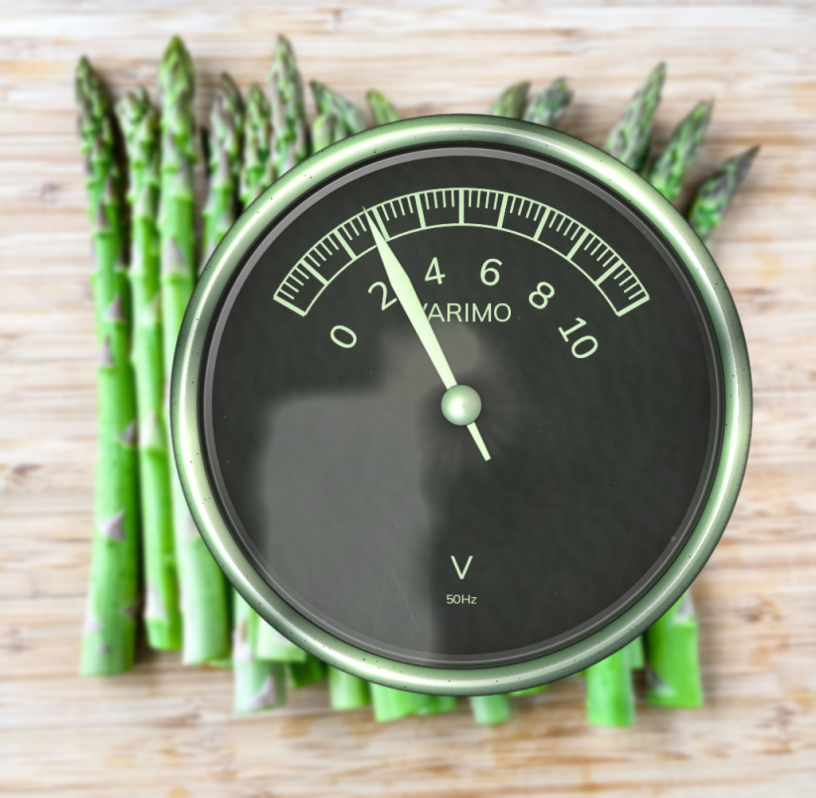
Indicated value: 2.8 V
